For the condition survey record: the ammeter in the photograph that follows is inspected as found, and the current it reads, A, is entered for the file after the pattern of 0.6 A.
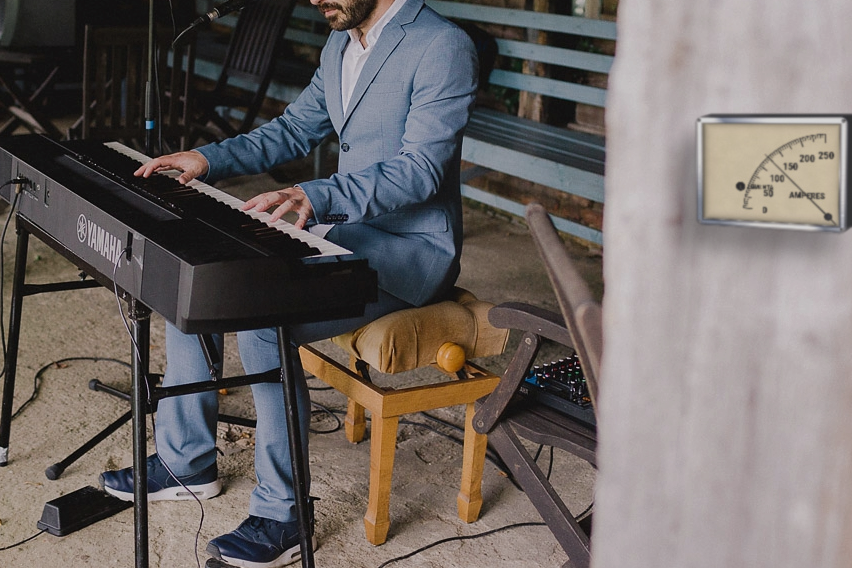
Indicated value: 125 A
